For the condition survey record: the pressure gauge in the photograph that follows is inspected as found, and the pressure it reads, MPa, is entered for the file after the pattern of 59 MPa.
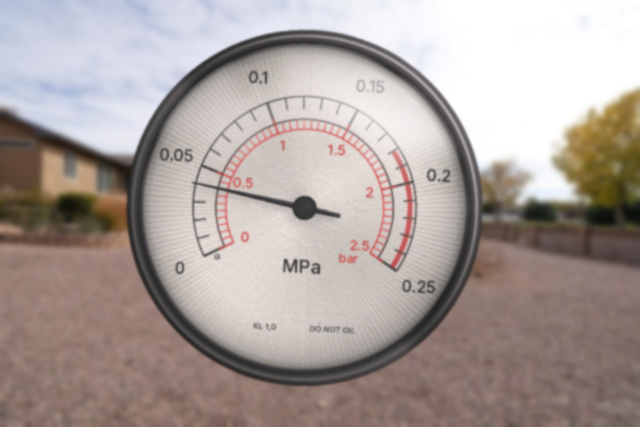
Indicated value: 0.04 MPa
